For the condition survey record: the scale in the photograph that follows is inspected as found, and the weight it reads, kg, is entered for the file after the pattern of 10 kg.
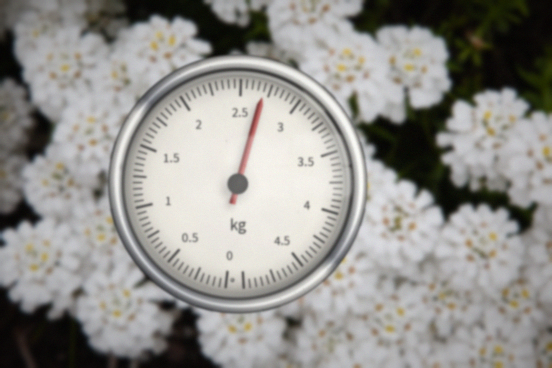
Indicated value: 2.7 kg
